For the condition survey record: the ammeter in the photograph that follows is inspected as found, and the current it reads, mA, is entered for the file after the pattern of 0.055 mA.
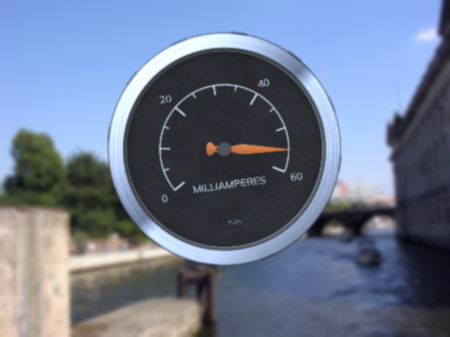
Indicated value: 55 mA
